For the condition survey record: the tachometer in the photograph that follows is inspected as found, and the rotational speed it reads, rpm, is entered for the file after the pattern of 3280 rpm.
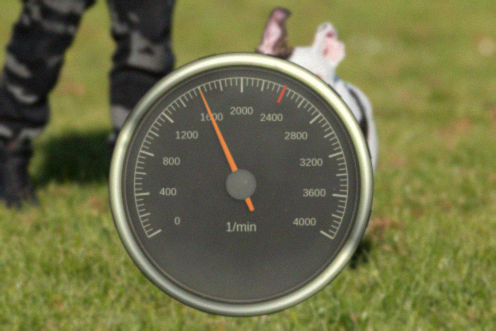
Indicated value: 1600 rpm
